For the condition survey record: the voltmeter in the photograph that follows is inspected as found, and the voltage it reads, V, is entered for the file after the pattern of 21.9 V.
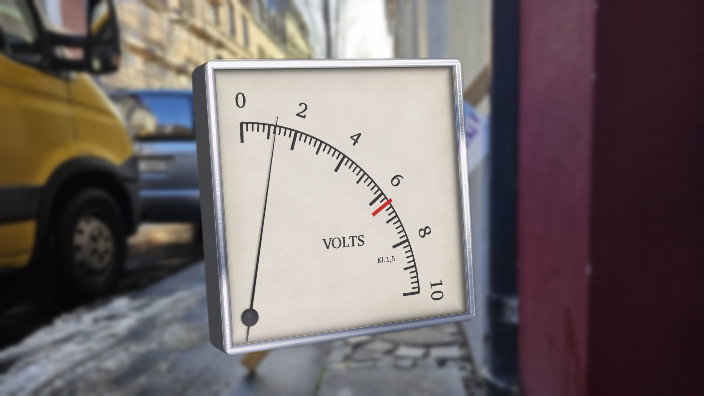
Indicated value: 1.2 V
